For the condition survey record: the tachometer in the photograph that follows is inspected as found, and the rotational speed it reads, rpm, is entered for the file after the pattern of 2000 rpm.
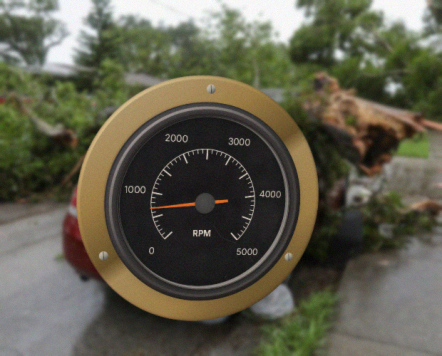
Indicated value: 700 rpm
